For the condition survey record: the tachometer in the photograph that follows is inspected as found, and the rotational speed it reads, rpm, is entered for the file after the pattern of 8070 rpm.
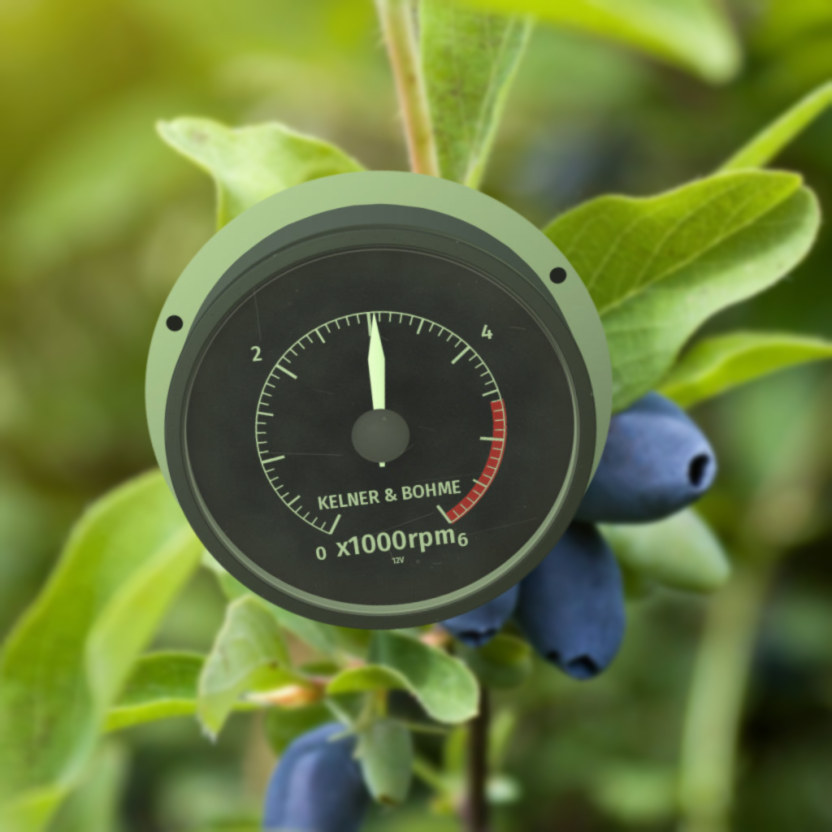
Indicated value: 3050 rpm
